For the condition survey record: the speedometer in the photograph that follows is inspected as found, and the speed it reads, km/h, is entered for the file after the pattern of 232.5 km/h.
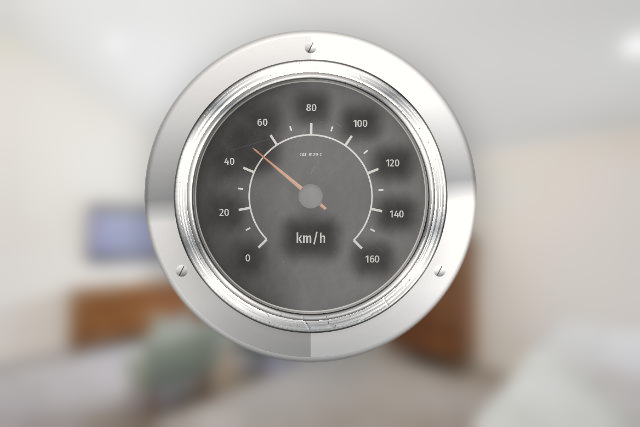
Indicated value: 50 km/h
